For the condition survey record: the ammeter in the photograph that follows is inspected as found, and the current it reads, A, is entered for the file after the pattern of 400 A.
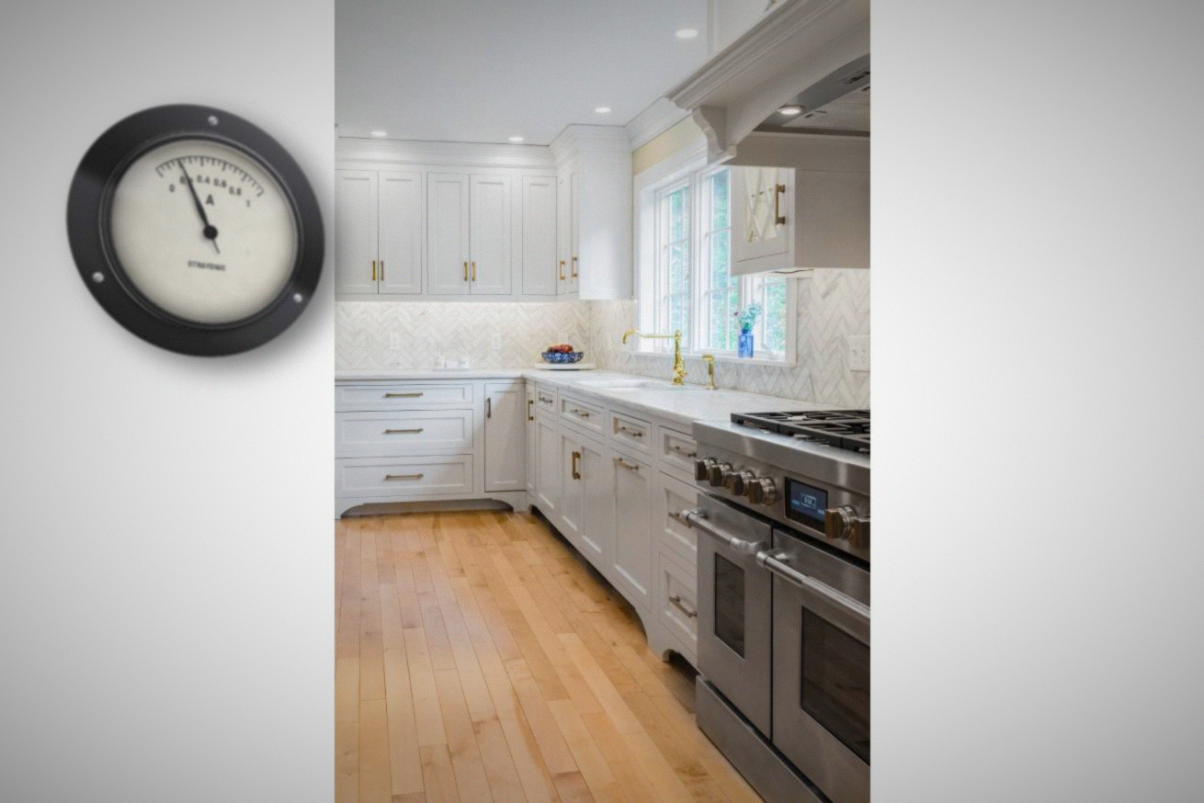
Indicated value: 0.2 A
